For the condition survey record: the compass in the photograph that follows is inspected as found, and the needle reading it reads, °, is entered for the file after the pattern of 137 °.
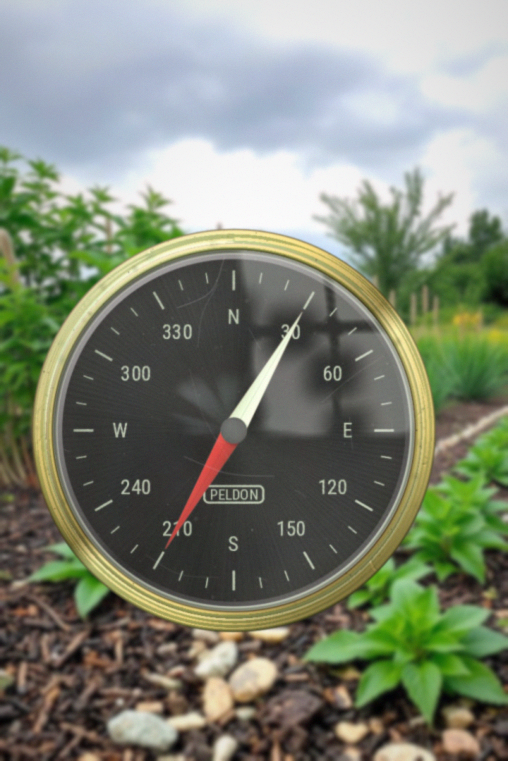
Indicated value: 210 °
